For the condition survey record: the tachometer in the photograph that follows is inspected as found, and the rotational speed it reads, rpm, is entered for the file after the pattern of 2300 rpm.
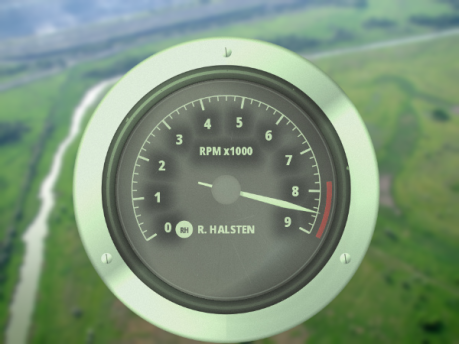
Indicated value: 8500 rpm
